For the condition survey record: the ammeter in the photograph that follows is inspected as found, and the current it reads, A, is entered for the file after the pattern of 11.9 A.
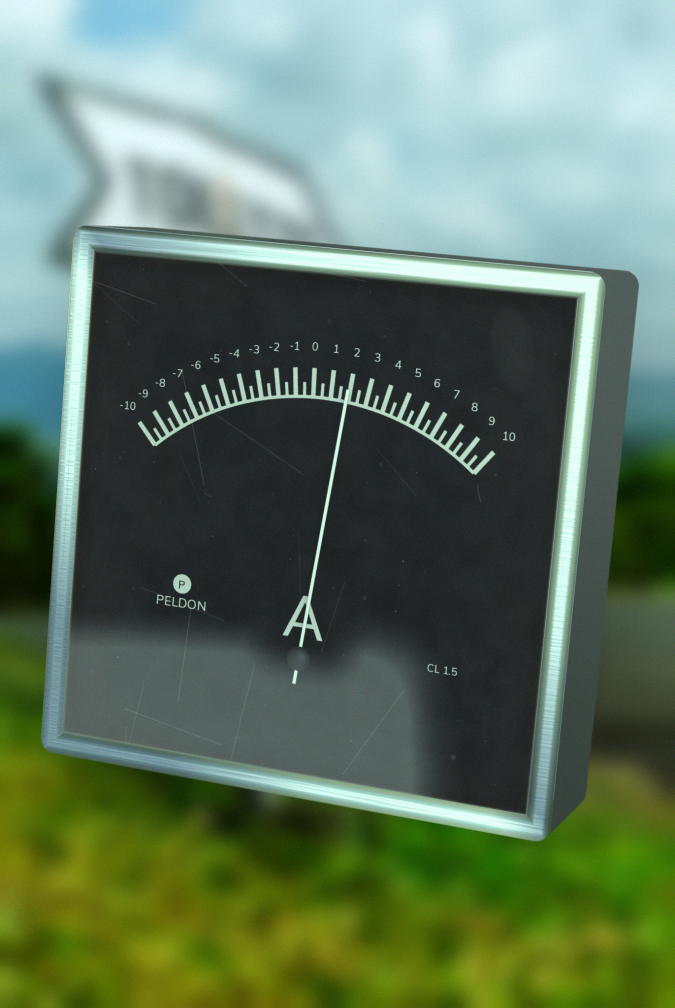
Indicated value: 2 A
